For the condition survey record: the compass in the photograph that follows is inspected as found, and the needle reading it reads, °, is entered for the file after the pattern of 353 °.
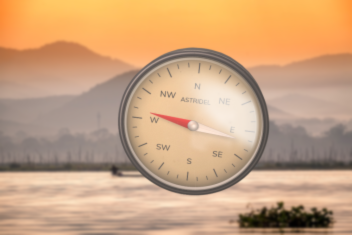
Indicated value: 280 °
